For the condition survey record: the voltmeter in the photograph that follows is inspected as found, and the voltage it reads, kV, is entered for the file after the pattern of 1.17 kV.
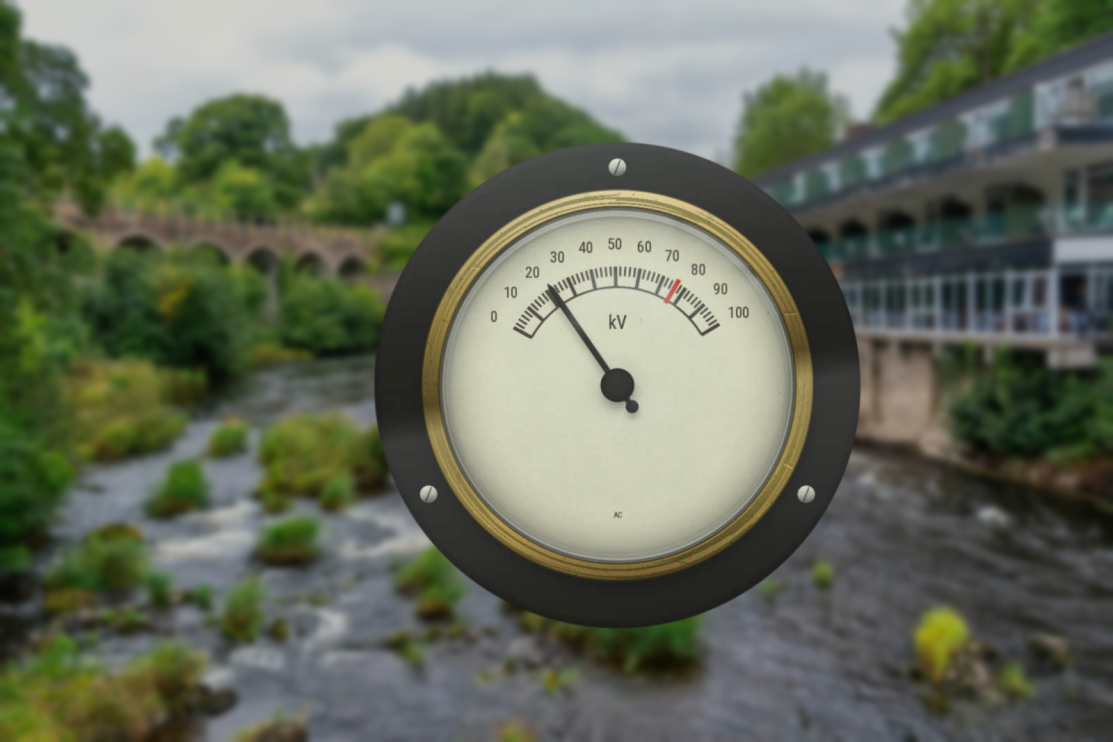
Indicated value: 22 kV
